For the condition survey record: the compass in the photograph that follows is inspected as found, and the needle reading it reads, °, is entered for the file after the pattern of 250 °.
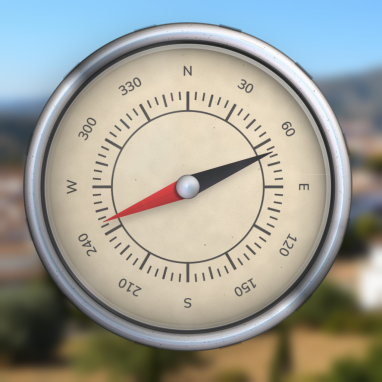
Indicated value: 247.5 °
